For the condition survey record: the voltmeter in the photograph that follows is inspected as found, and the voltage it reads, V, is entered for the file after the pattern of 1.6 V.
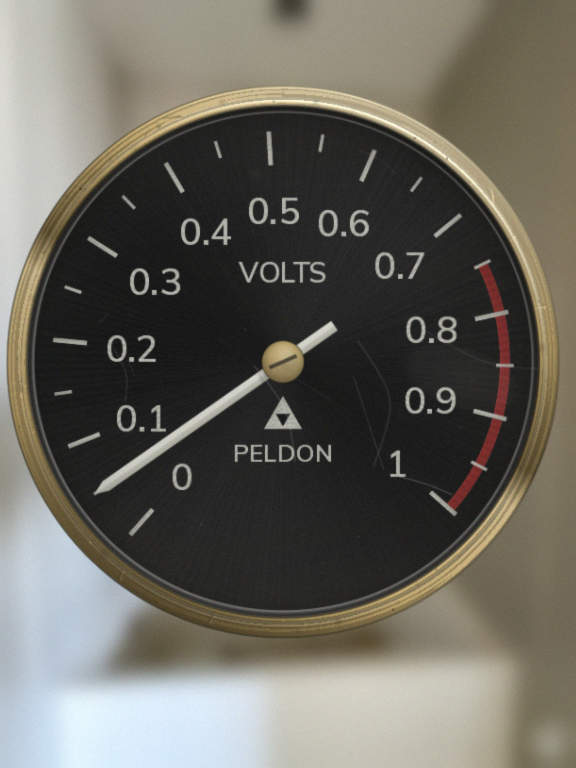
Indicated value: 0.05 V
